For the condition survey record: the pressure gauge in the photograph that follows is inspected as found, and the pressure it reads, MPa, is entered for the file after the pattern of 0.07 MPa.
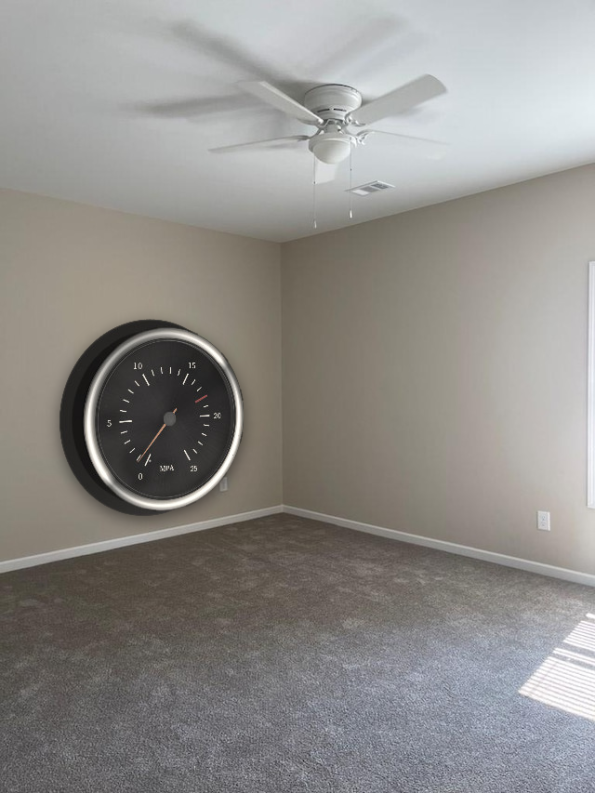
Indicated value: 1 MPa
